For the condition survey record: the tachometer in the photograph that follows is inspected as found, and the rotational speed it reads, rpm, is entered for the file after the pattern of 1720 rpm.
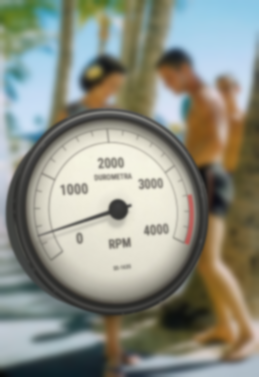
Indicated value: 300 rpm
